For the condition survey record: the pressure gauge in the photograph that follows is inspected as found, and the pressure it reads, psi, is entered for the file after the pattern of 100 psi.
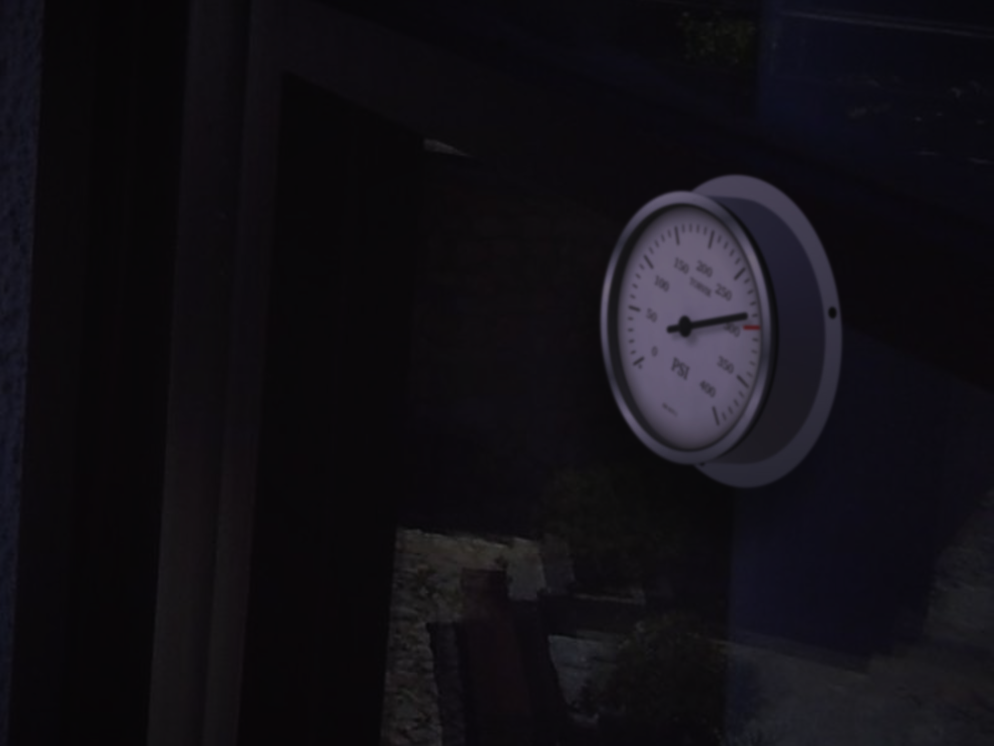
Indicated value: 290 psi
